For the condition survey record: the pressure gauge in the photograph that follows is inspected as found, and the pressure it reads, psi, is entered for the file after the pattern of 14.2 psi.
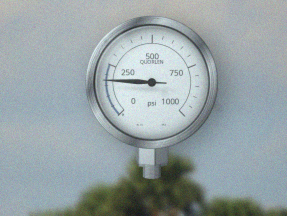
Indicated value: 175 psi
